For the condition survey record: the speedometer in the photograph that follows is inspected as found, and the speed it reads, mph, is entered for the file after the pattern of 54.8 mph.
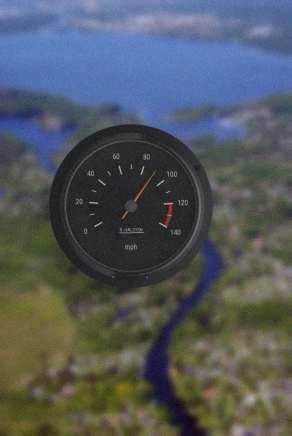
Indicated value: 90 mph
